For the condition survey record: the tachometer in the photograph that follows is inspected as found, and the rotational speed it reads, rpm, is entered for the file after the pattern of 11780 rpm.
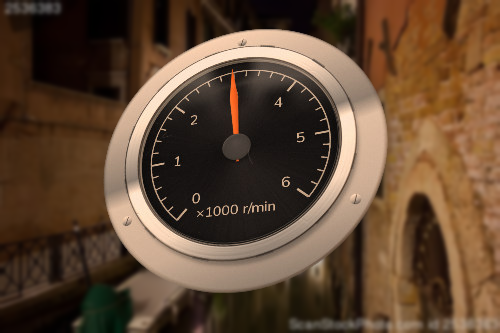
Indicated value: 3000 rpm
